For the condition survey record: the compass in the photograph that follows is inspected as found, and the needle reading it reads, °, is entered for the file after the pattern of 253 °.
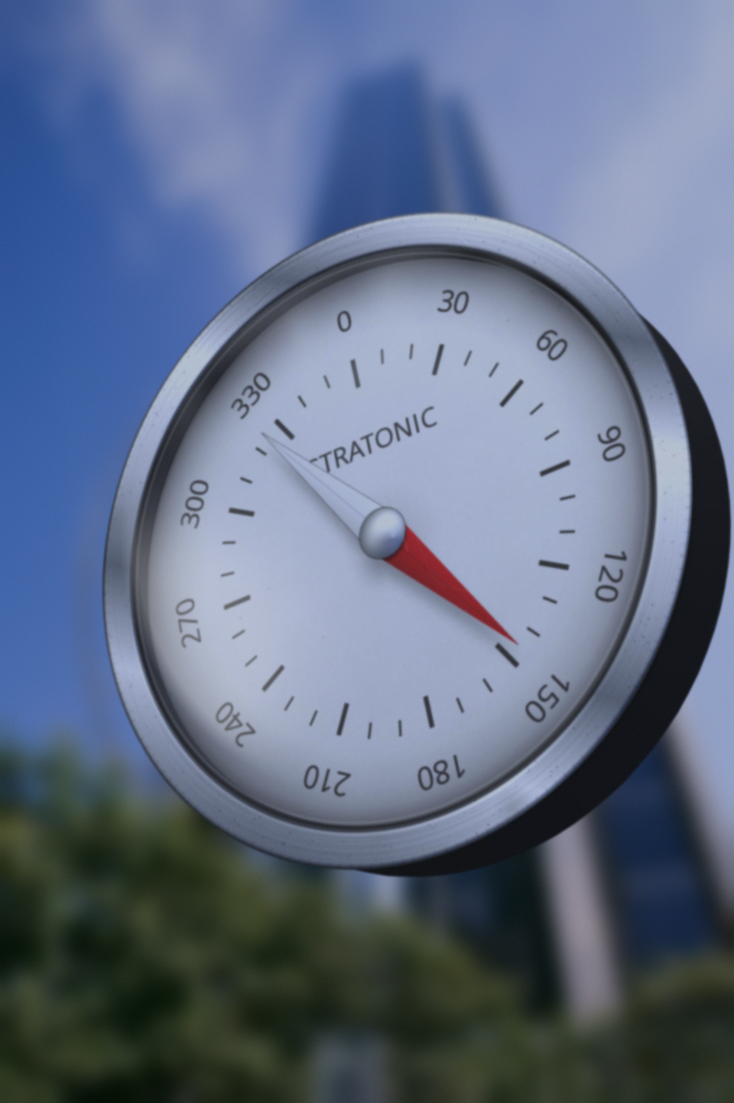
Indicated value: 145 °
